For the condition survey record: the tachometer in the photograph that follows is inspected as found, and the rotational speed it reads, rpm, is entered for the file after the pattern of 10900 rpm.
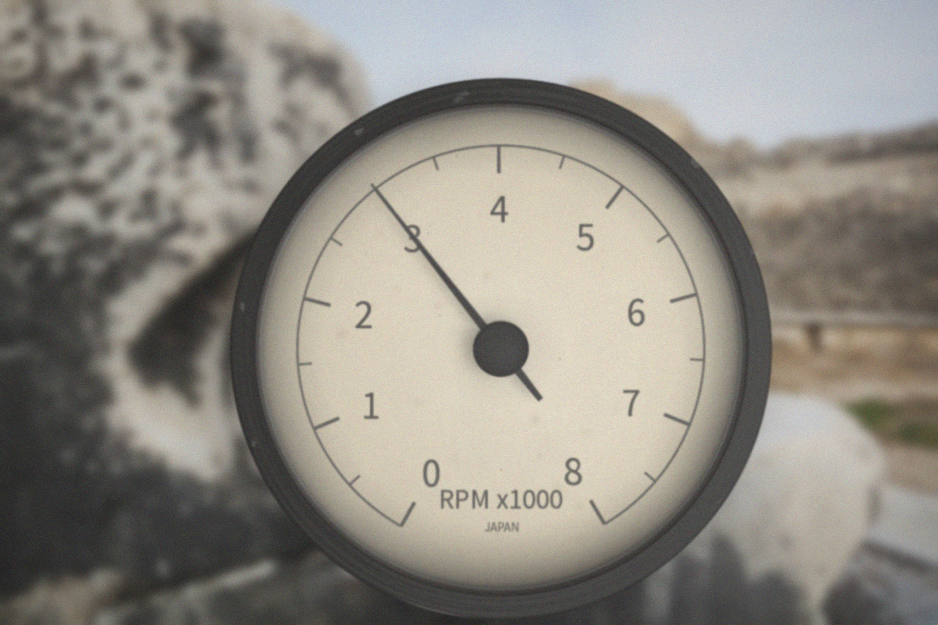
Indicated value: 3000 rpm
